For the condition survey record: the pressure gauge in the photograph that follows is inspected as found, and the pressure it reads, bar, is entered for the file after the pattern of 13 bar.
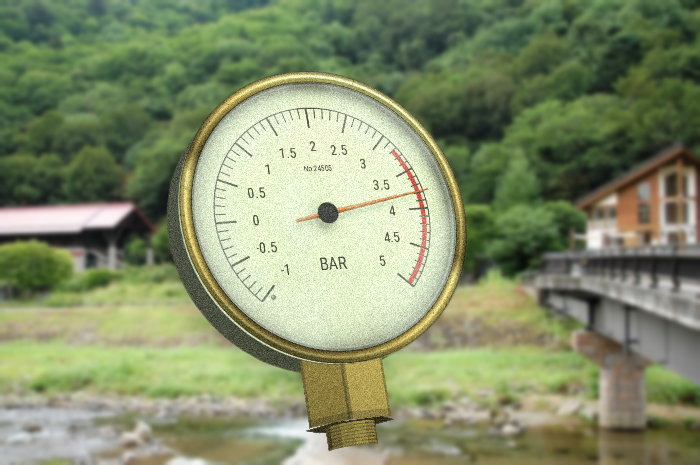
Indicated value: 3.8 bar
